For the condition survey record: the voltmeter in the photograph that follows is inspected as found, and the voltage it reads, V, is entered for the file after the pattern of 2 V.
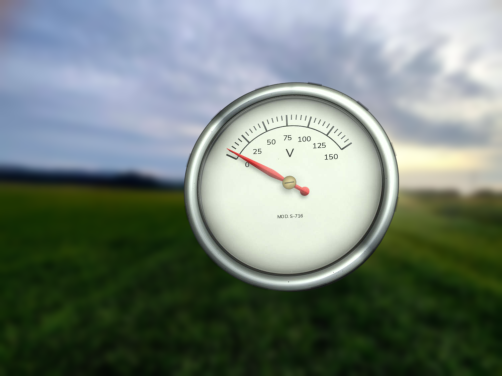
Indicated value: 5 V
